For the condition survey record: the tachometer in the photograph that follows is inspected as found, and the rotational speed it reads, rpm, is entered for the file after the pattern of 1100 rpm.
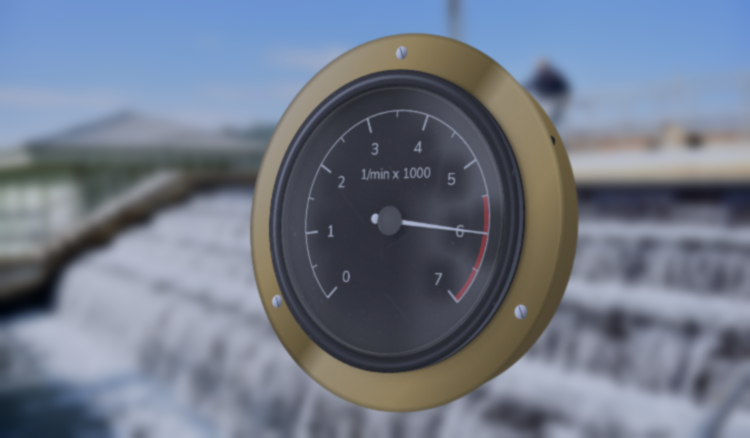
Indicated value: 6000 rpm
